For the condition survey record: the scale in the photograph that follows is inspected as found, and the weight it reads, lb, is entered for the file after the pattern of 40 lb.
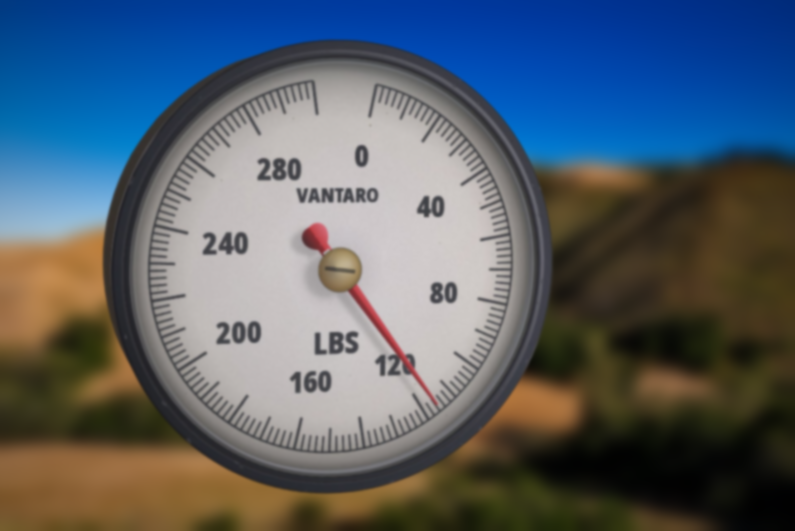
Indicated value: 116 lb
